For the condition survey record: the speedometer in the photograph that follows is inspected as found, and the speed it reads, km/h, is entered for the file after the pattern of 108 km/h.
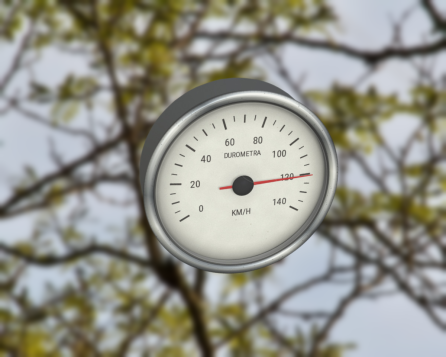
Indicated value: 120 km/h
